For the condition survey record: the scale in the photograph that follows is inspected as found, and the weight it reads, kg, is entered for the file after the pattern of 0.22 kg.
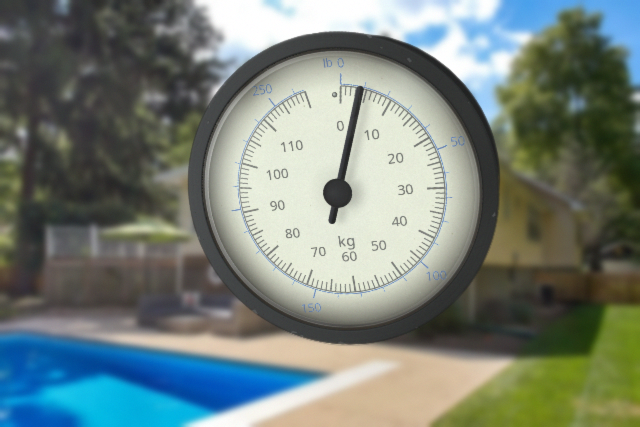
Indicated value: 4 kg
